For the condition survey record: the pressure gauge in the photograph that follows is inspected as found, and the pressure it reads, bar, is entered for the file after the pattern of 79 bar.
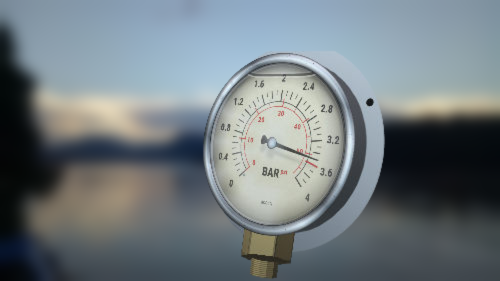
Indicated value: 3.5 bar
